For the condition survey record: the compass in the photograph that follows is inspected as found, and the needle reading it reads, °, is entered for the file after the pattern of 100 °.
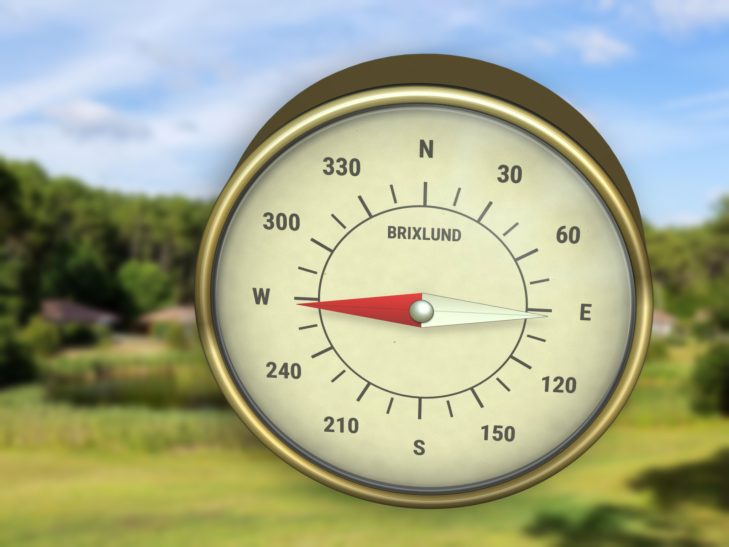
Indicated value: 270 °
